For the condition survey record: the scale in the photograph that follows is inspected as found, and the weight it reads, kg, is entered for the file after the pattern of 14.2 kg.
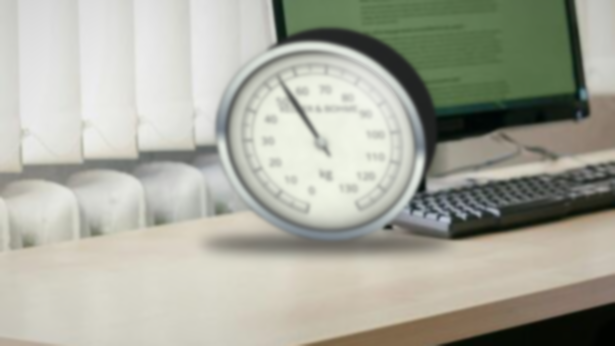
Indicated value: 55 kg
